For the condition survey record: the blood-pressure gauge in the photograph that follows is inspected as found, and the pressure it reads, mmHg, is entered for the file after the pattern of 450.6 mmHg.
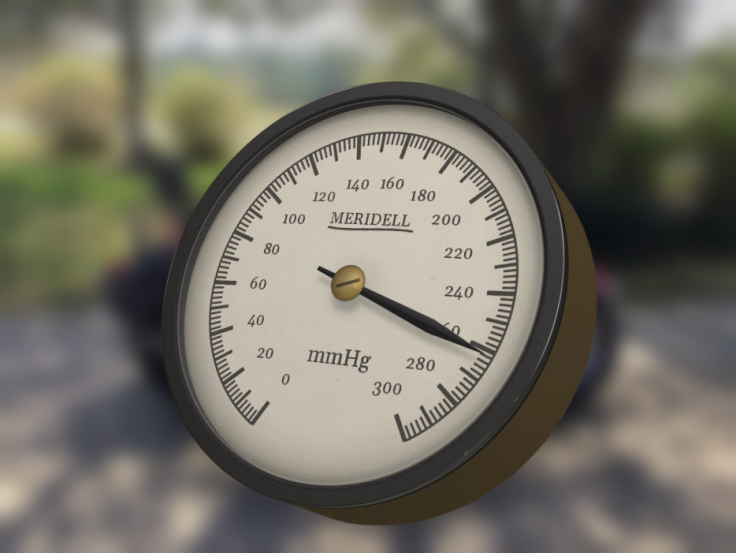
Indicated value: 262 mmHg
